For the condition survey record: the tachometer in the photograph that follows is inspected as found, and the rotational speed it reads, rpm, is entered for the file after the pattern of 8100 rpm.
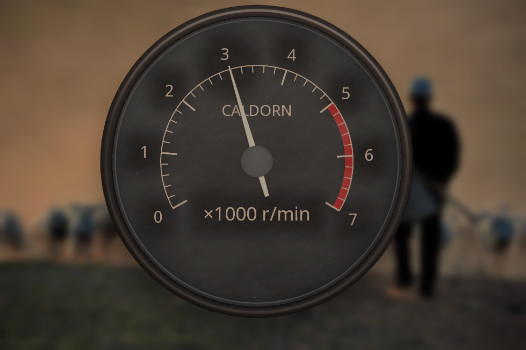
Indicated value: 3000 rpm
